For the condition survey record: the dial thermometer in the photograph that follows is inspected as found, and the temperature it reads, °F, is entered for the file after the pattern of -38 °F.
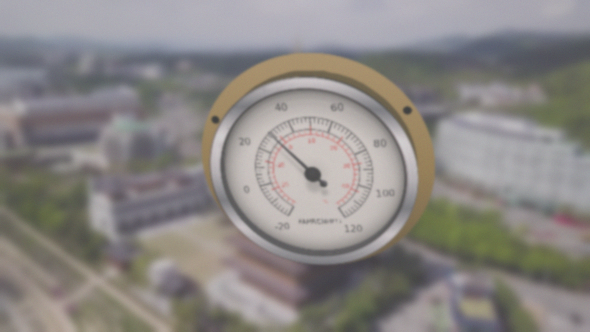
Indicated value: 30 °F
